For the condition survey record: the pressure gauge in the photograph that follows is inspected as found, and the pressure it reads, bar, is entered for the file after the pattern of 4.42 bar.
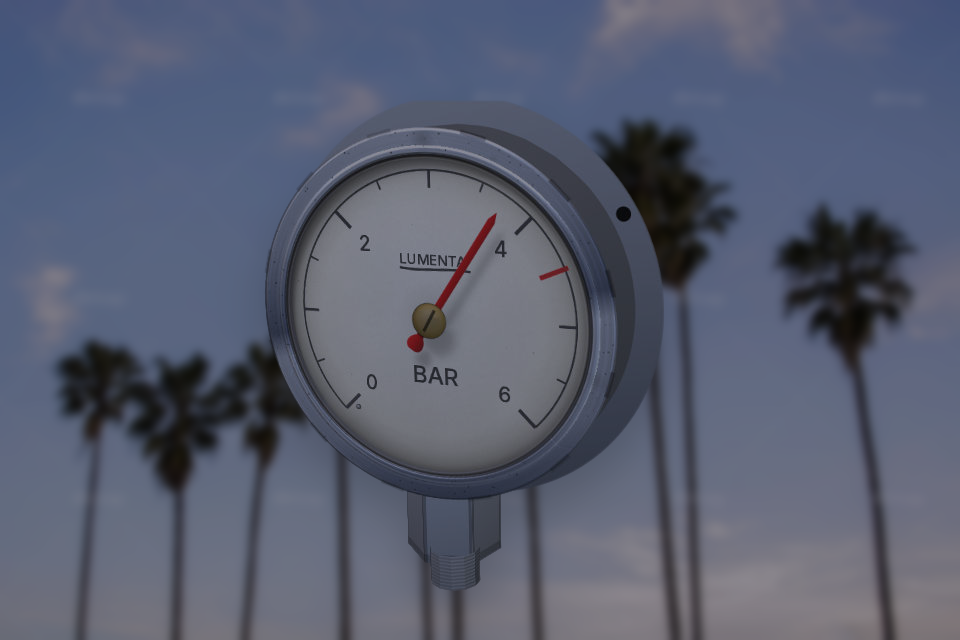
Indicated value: 3.75 bar
